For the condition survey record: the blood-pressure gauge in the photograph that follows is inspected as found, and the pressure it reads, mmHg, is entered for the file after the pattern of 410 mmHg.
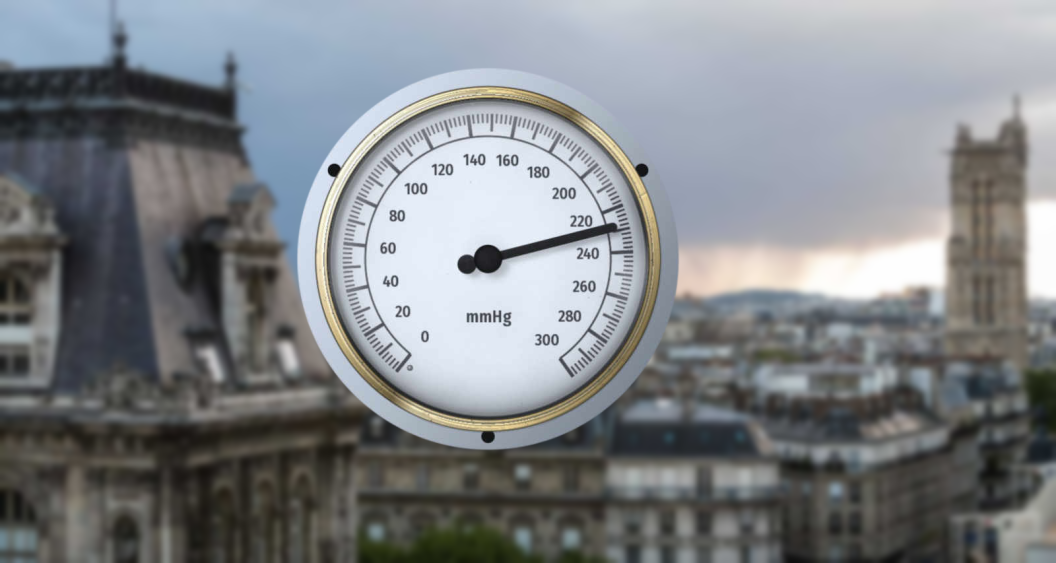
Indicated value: 228 mmHg
